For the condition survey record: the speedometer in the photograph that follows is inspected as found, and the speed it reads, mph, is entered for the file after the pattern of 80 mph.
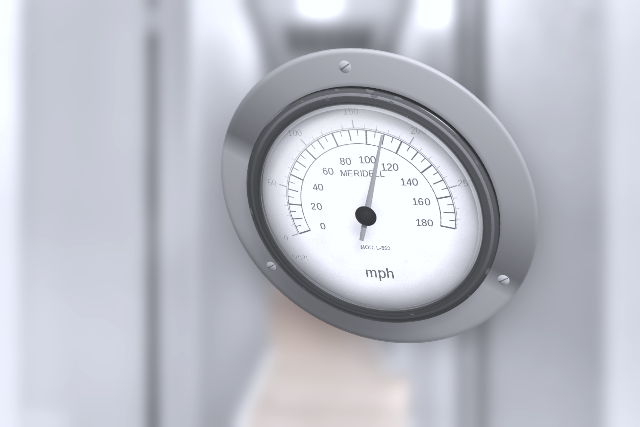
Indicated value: 110 mph
